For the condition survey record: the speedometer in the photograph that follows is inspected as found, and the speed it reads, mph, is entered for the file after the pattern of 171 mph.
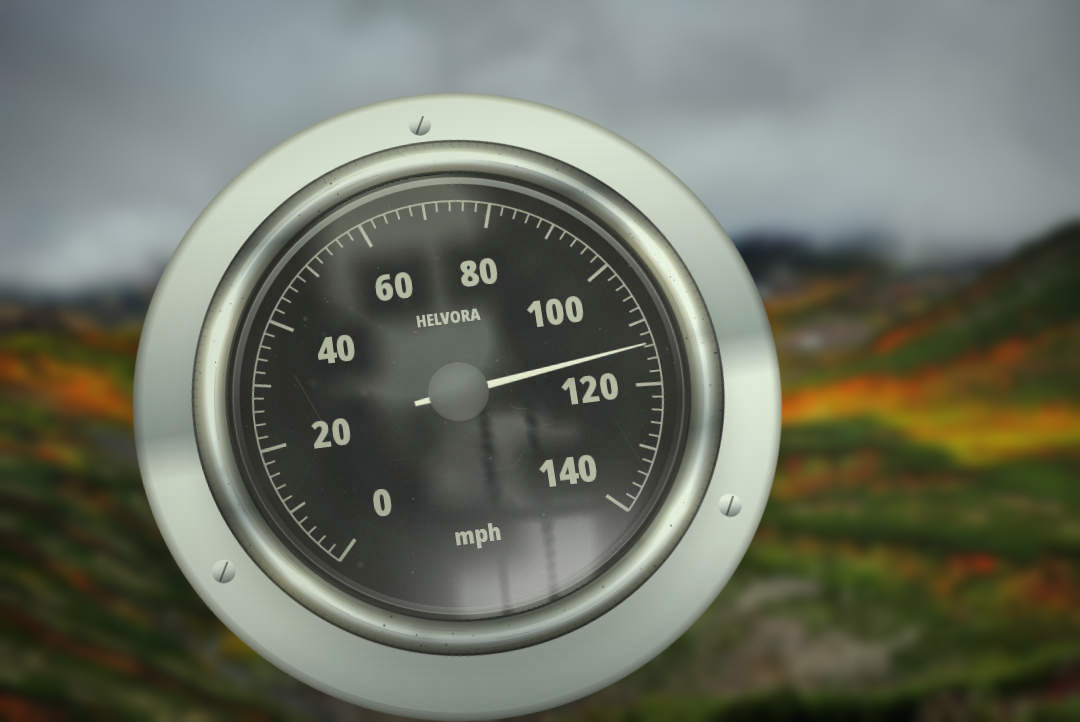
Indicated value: 114 mph
